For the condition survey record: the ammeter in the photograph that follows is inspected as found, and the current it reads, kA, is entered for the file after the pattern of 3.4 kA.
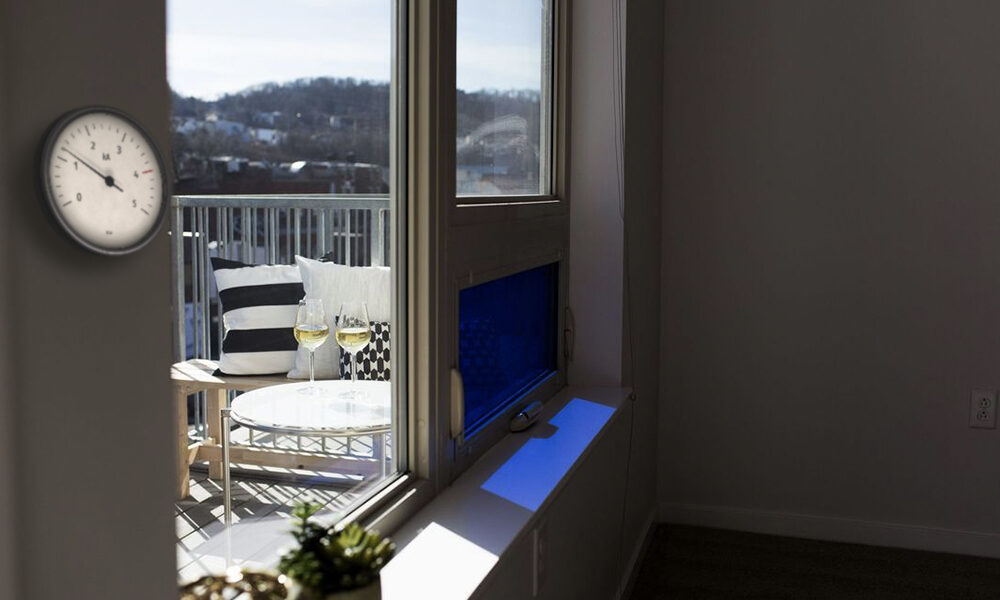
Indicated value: 1.2 kA
